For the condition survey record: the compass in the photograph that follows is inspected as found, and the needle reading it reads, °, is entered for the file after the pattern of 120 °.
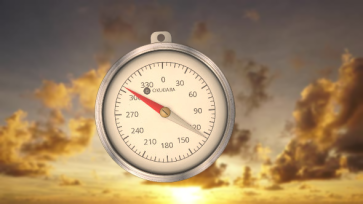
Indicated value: 305 °
